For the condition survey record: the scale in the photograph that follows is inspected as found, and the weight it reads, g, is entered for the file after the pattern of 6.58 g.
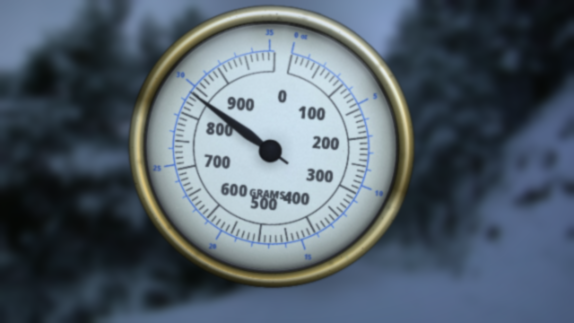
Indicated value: 840 g
